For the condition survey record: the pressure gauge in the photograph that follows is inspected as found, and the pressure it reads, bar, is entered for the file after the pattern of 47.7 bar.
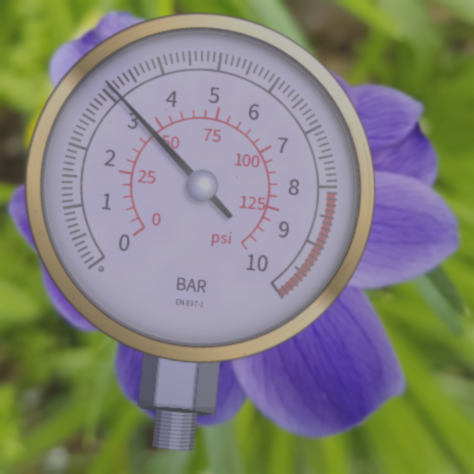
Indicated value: 3.1 bar
